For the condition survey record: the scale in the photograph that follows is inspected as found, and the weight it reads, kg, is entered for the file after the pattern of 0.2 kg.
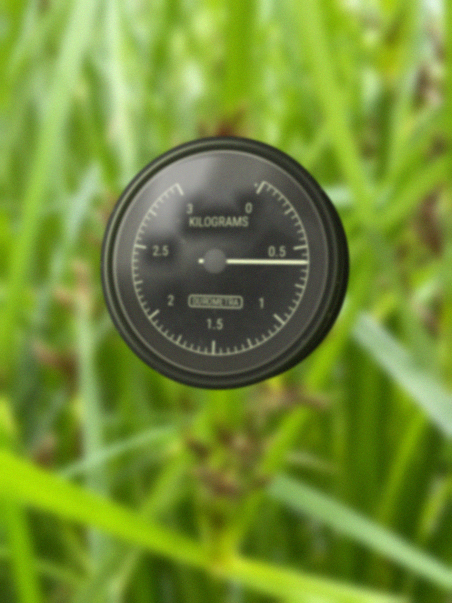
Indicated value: 0.6 kg
